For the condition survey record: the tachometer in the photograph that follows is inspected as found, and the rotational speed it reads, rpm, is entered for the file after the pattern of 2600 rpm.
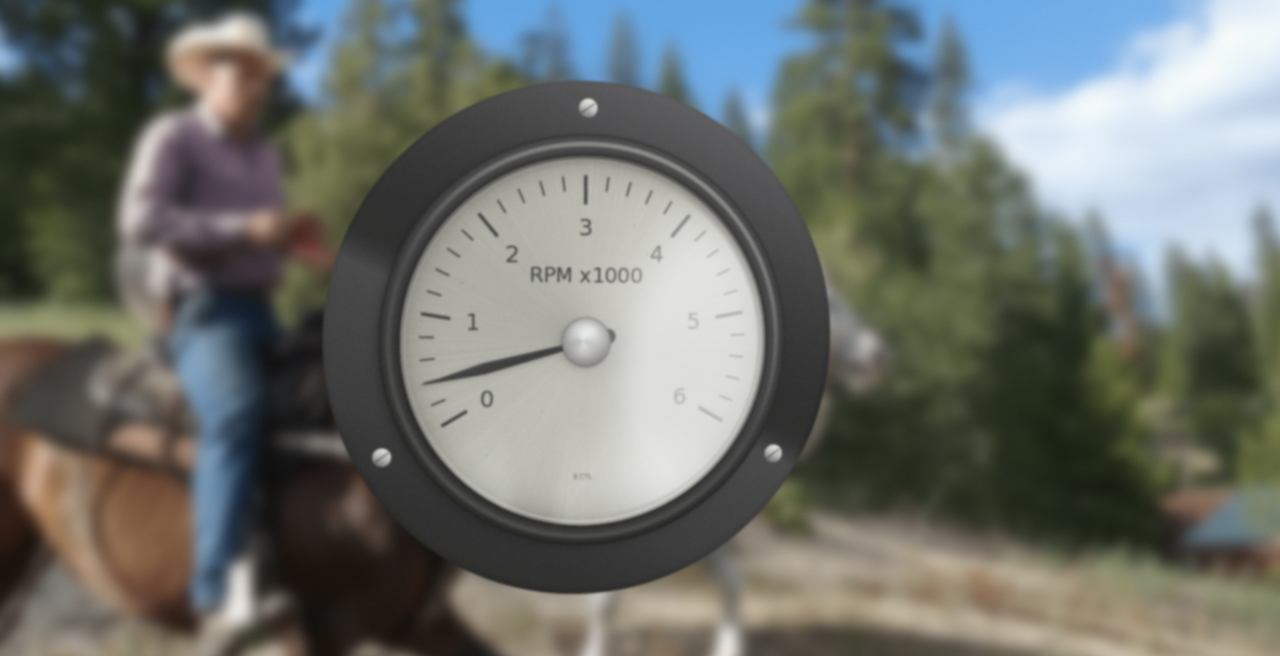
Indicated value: 400 rpm
